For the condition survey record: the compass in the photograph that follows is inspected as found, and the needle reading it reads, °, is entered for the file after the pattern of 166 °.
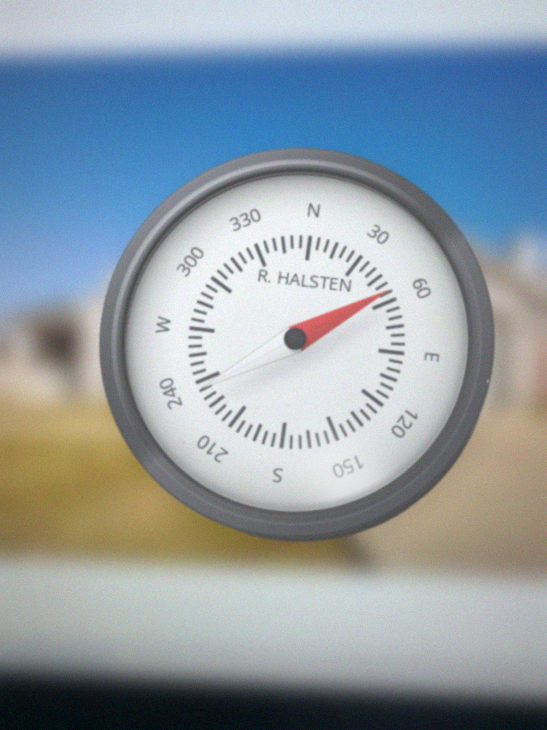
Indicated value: 55 °
